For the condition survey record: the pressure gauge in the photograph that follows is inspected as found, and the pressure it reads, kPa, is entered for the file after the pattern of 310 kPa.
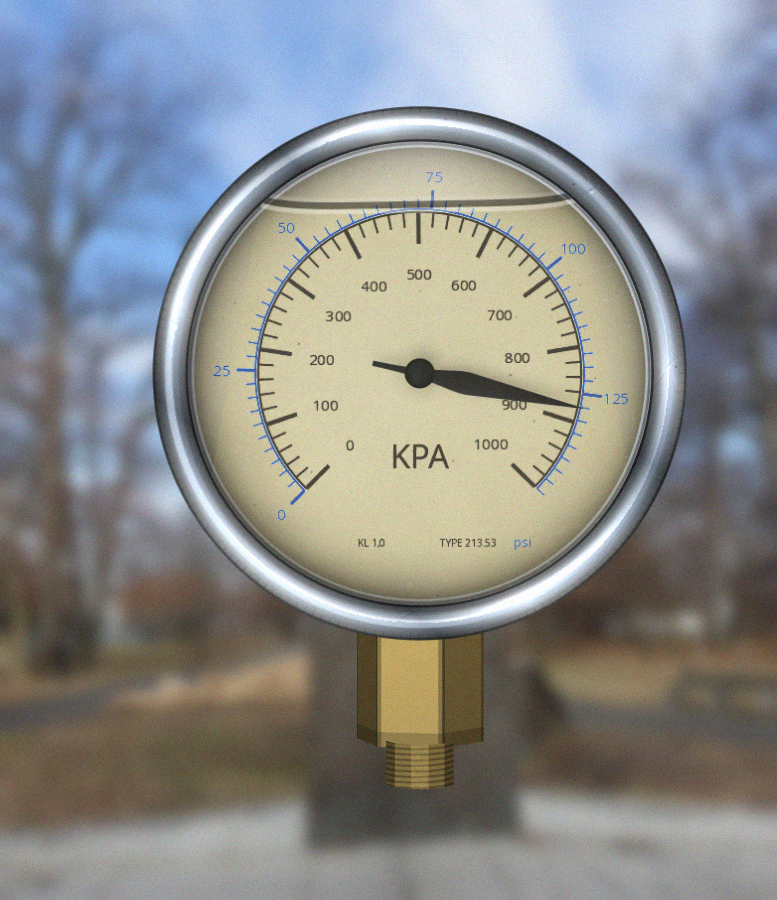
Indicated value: 880 kPa
